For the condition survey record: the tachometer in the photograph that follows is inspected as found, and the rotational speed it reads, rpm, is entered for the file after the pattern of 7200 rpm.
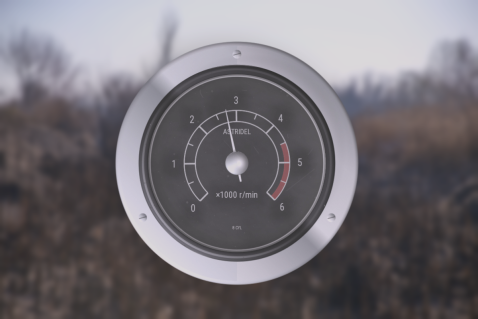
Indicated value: 2750 rpm
